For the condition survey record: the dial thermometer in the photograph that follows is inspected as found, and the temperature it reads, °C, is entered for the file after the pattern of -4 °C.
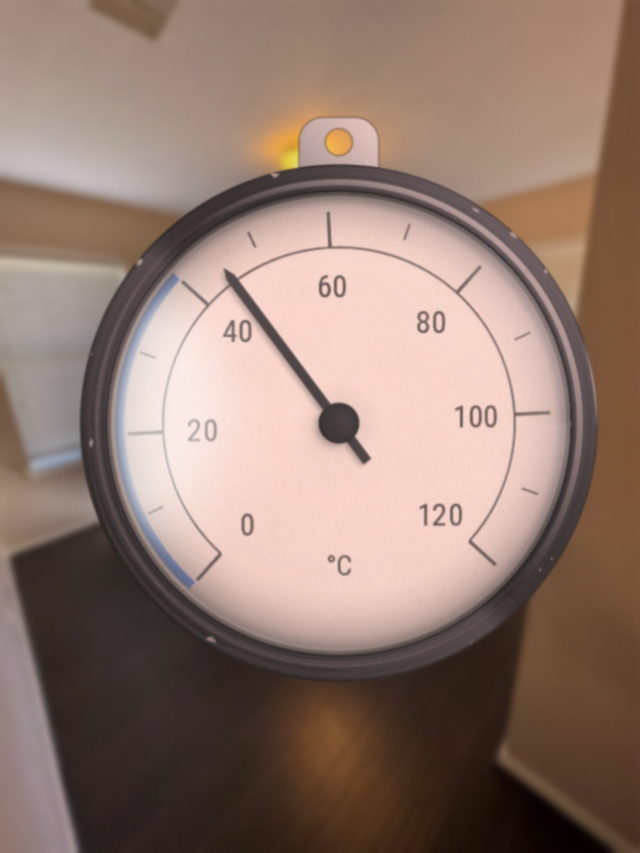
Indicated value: 45 °C
